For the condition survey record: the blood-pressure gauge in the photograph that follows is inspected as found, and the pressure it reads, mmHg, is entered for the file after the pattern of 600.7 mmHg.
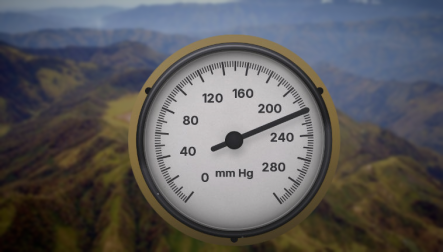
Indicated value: 220 mmHg
